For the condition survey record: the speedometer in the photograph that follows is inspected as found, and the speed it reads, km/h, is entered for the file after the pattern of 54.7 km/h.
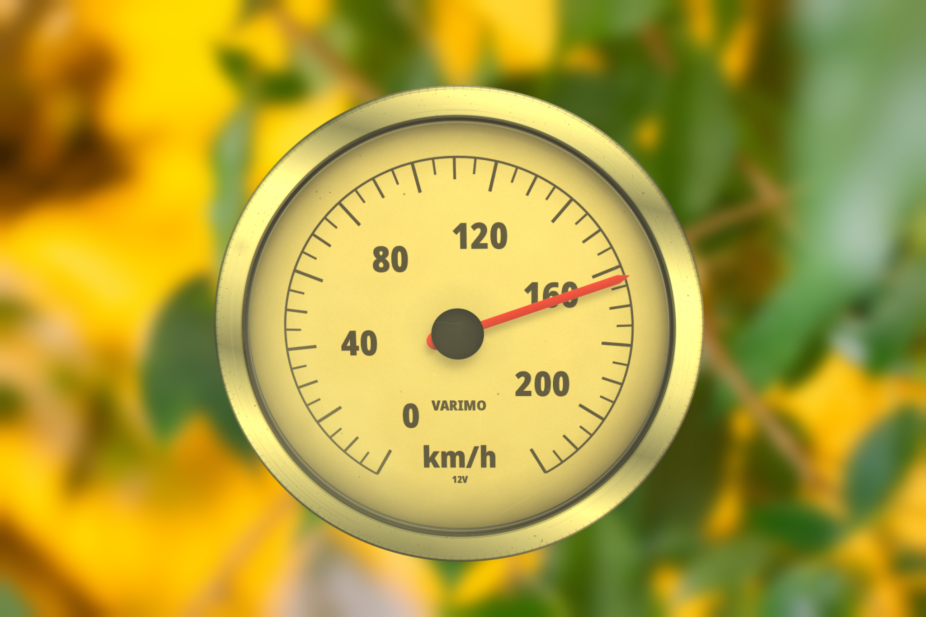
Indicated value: 162.5 km/h
